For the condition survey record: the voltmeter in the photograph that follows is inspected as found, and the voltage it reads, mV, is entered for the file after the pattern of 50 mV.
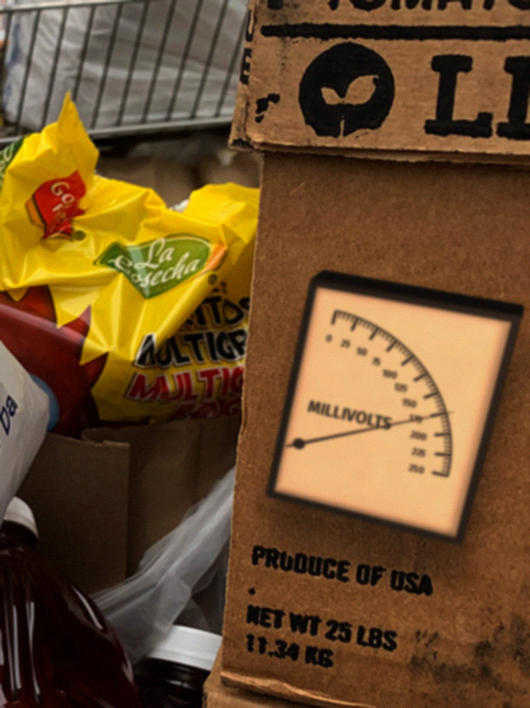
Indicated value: 175 mV
